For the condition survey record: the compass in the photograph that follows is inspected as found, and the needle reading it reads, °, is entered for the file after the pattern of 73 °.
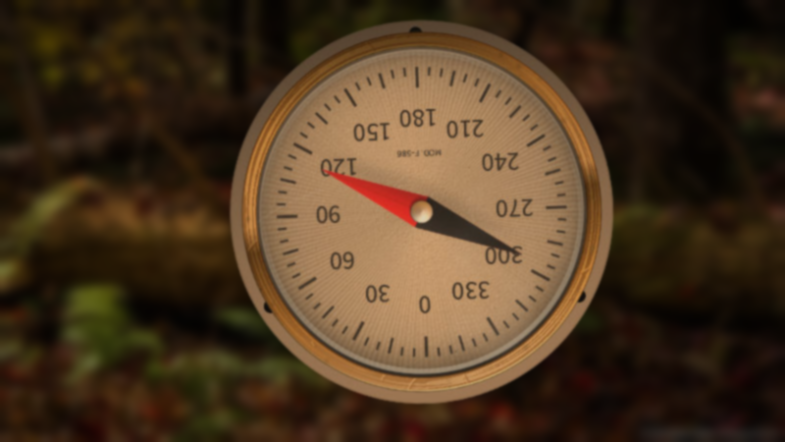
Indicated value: 115 °
